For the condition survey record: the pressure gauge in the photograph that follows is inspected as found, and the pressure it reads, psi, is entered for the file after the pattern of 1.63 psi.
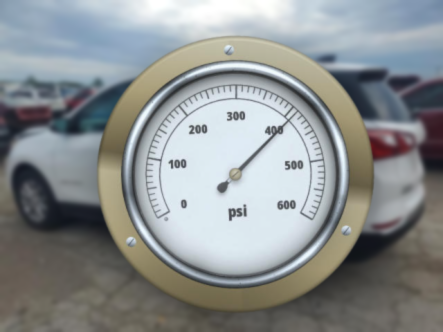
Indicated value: 410 psi
